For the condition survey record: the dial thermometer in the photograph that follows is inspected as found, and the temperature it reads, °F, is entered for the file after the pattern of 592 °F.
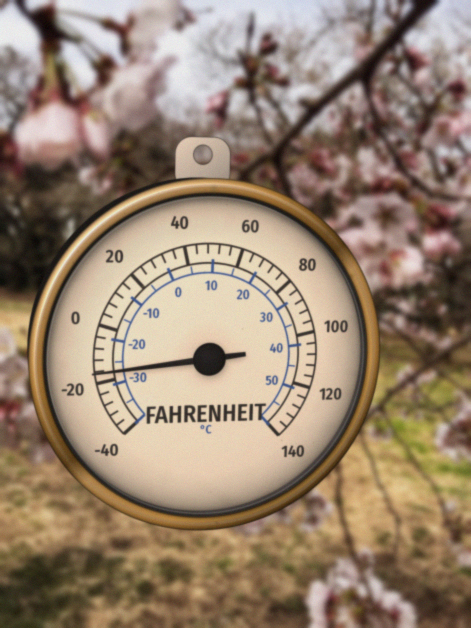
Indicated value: -16 °F
